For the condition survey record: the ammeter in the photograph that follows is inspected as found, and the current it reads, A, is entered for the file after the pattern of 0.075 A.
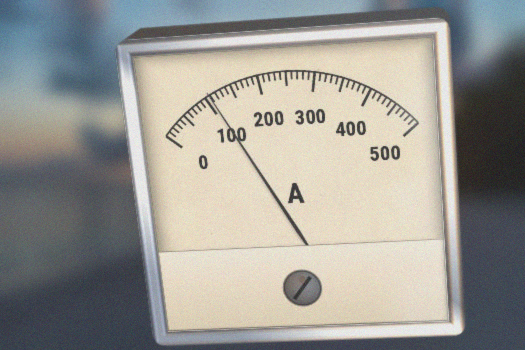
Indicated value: 110 A
